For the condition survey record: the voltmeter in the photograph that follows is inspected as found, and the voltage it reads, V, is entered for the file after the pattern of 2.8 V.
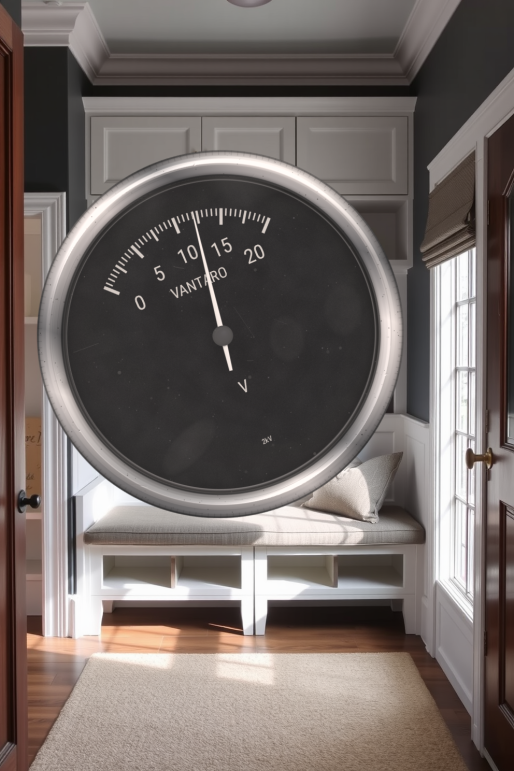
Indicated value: 12 V
